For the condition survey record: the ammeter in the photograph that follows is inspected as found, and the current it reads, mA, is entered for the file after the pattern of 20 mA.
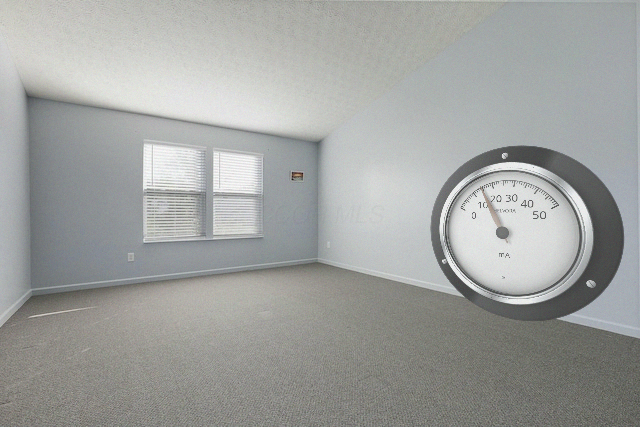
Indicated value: 15 mA
